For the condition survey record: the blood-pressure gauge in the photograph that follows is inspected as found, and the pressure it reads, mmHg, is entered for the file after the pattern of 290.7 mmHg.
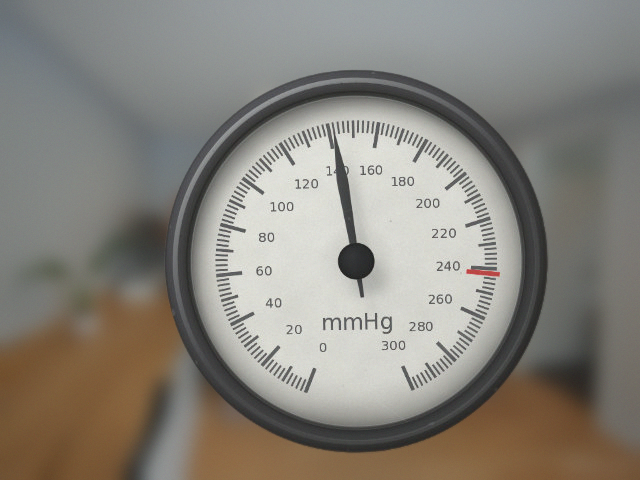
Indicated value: 142 mmHg
